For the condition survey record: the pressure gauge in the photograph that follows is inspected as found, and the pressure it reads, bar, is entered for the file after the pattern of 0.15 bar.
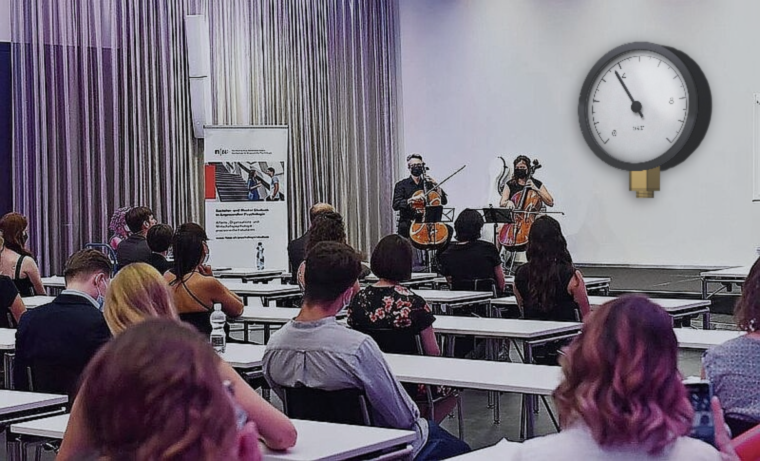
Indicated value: 3.75 bar
